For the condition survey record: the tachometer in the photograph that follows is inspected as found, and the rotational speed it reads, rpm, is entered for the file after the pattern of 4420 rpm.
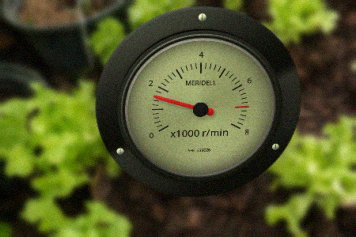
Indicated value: 1600 rpm
